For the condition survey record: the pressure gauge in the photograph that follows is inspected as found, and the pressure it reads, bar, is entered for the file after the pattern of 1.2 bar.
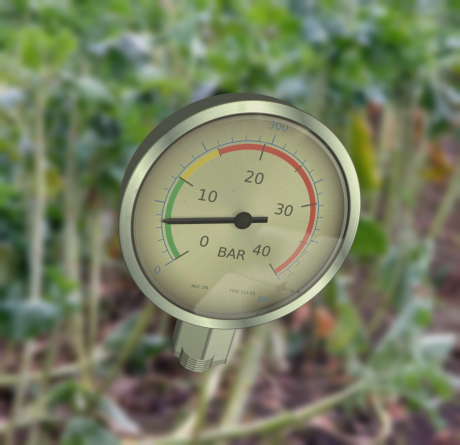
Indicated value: 5 bar
